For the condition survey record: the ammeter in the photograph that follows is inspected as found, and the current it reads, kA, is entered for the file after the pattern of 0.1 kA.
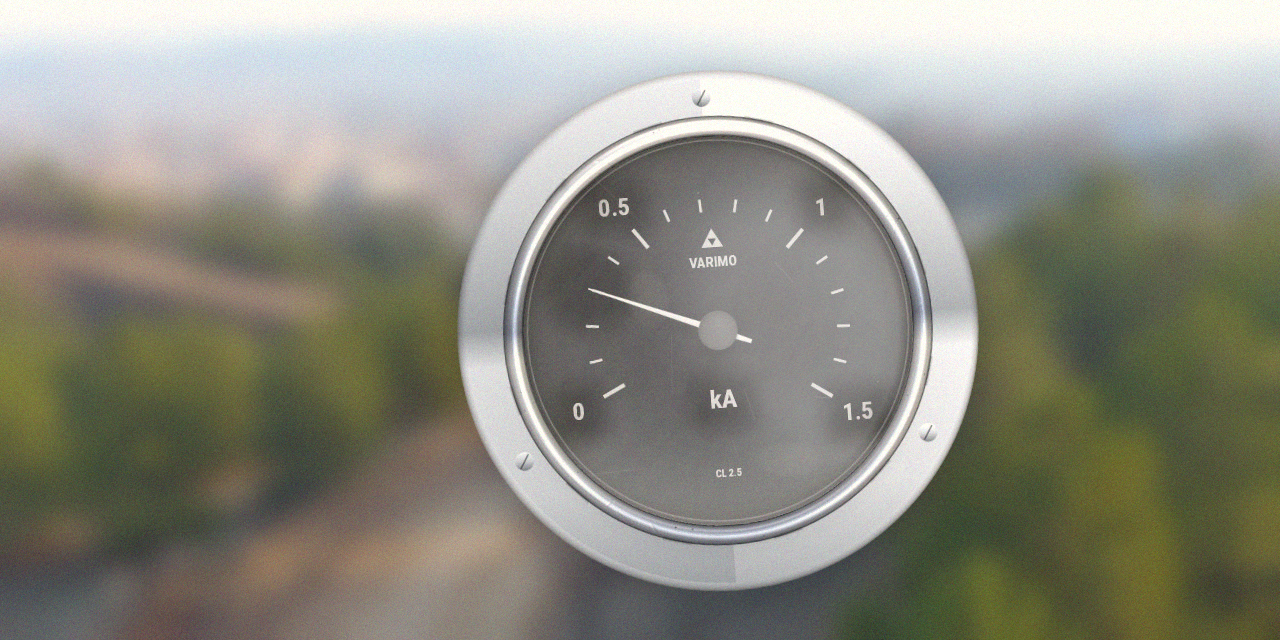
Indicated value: 0.3 kA
